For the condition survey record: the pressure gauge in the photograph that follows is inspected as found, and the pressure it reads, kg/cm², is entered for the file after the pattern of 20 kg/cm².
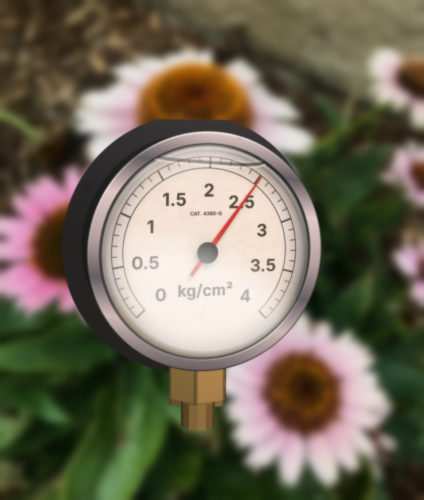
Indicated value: 2.5 kg/cm²
